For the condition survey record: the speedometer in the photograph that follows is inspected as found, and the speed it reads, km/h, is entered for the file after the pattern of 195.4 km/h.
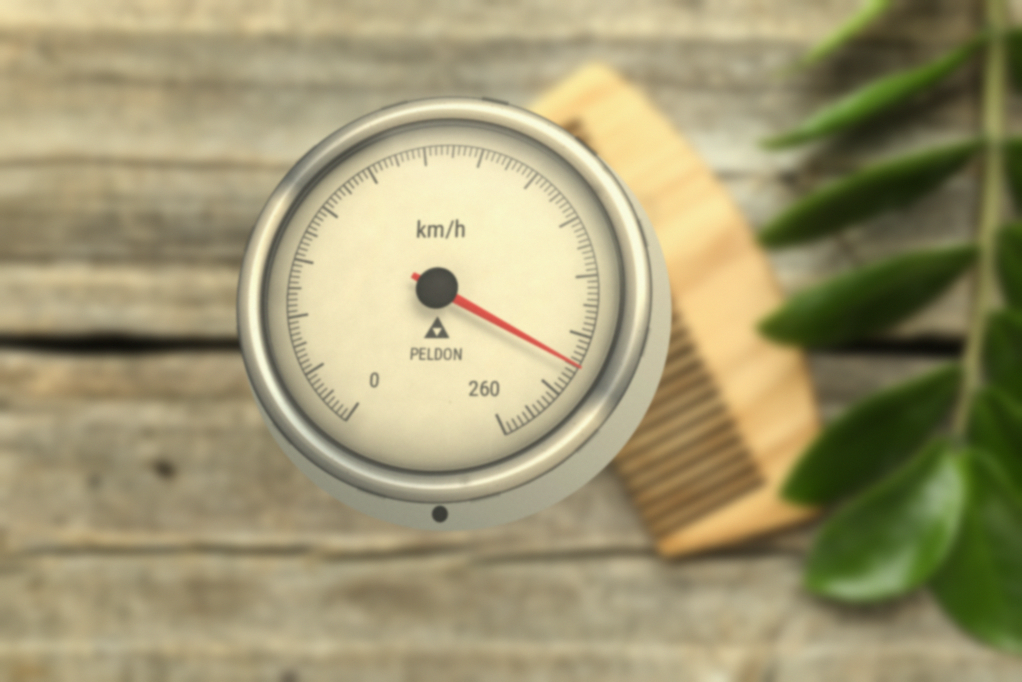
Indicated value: 230 km/h
